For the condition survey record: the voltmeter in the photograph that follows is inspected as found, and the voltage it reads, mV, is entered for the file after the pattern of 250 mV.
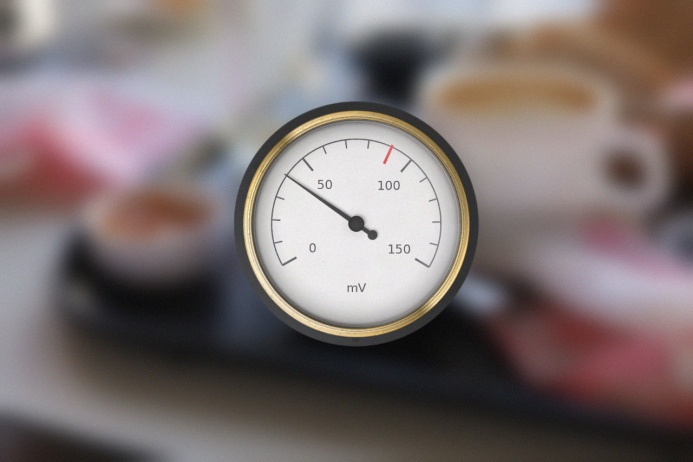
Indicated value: 40 mV
